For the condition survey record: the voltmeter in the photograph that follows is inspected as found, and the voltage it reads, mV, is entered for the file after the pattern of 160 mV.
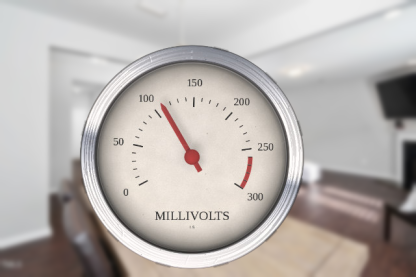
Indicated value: 110 mV
